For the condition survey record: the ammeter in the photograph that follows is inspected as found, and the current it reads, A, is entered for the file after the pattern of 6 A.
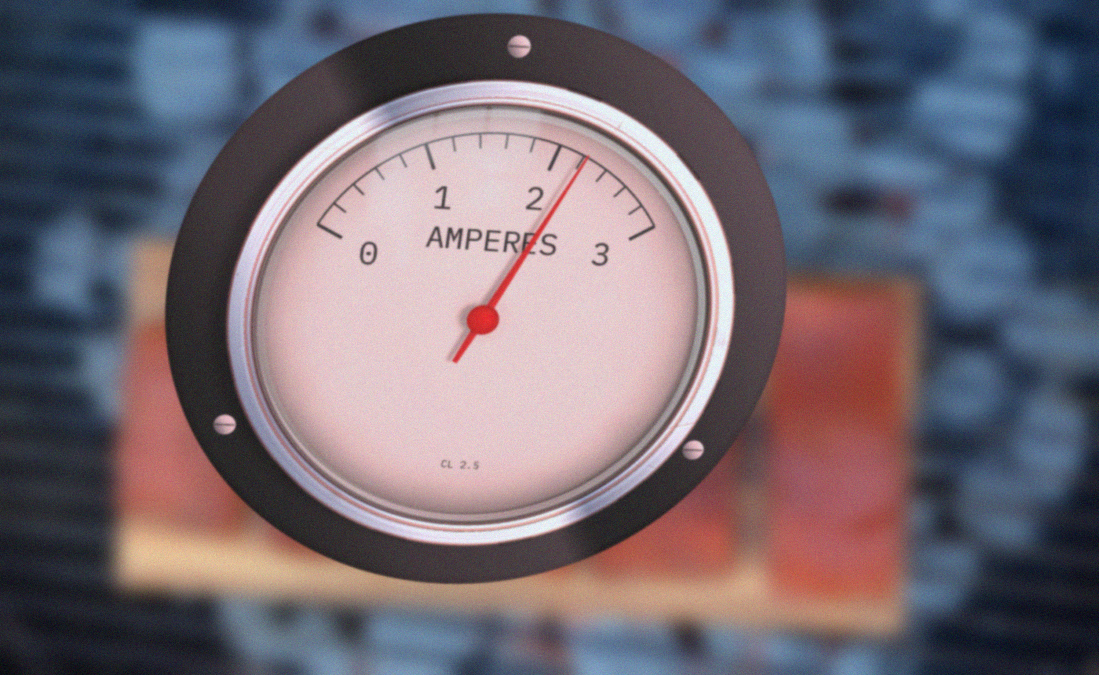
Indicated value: 2.2 A
